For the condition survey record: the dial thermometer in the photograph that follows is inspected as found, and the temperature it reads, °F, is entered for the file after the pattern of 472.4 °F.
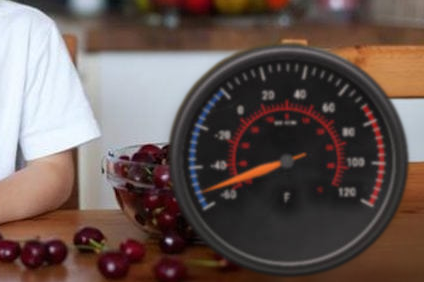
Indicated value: -52 °F
